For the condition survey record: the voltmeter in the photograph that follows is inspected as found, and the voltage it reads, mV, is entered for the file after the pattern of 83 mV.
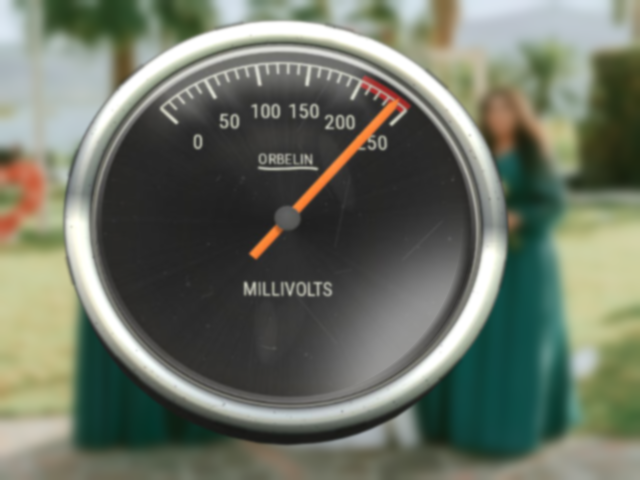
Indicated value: 240 mV
